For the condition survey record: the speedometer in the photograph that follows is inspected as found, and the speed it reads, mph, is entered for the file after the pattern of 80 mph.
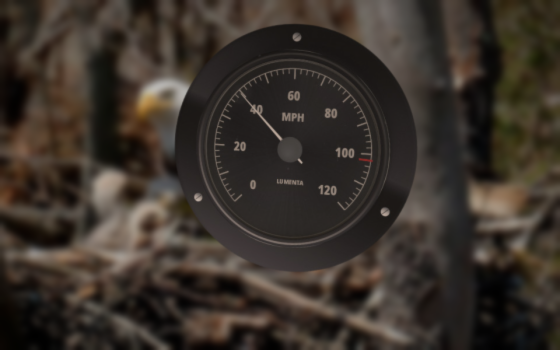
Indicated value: 40 mph
